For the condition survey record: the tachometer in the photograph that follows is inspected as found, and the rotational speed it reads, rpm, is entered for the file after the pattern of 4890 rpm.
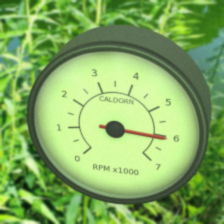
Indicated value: 6000 rpm
